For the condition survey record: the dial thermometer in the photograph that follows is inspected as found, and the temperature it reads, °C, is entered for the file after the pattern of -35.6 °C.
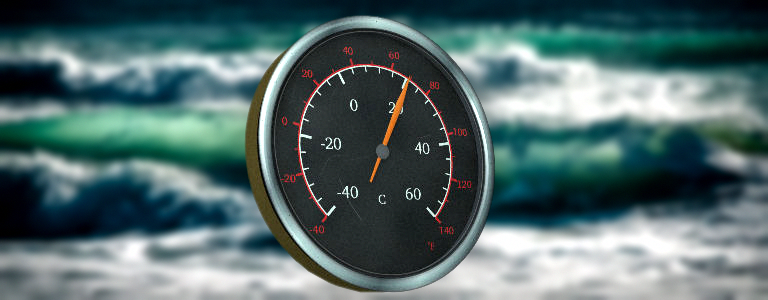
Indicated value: 20 °C
